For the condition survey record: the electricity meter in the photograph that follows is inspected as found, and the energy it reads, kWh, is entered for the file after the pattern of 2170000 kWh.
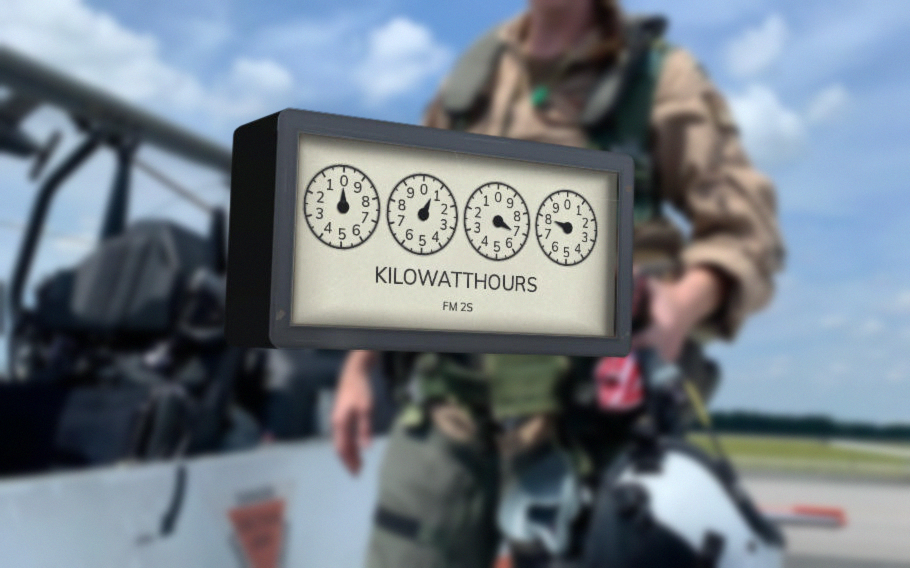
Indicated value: 68 kWh
